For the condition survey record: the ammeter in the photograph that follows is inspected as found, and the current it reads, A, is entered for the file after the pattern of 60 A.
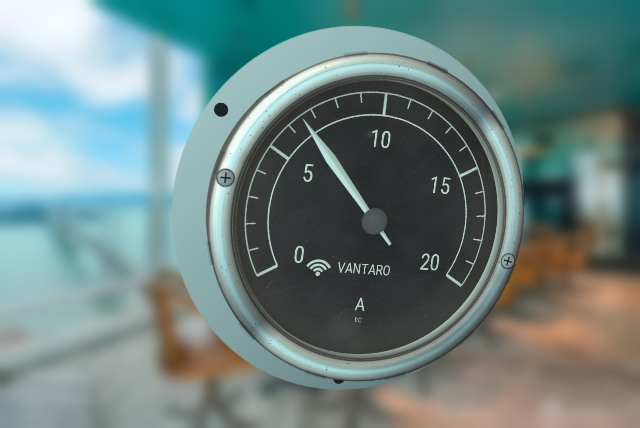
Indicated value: 6.5 A
